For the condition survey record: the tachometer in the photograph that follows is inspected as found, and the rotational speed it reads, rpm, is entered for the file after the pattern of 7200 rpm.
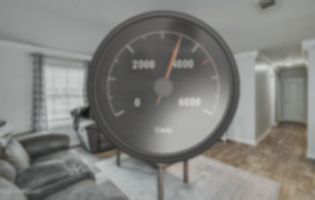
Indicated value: 3500 rpm
